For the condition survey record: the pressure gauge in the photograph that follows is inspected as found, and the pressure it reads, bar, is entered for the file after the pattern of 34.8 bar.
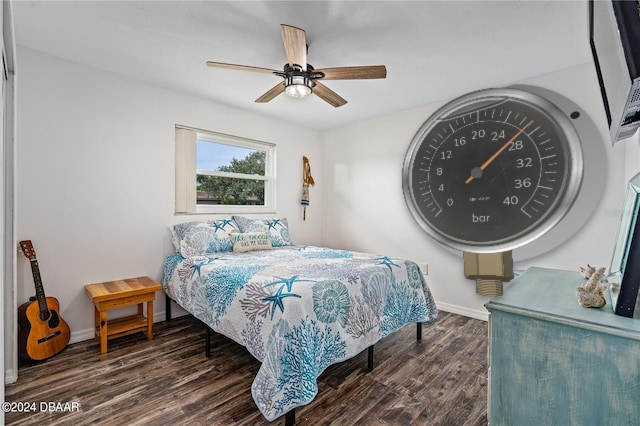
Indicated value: 27 bar
